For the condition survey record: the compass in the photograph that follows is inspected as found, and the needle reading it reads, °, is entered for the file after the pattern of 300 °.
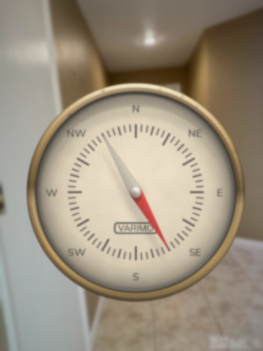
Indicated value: 150 °
